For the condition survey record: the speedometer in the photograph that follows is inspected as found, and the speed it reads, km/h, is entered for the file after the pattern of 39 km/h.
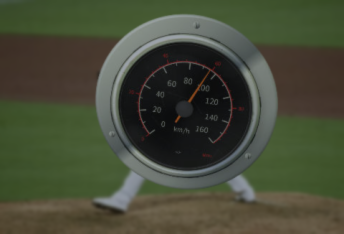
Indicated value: 95 km/h
